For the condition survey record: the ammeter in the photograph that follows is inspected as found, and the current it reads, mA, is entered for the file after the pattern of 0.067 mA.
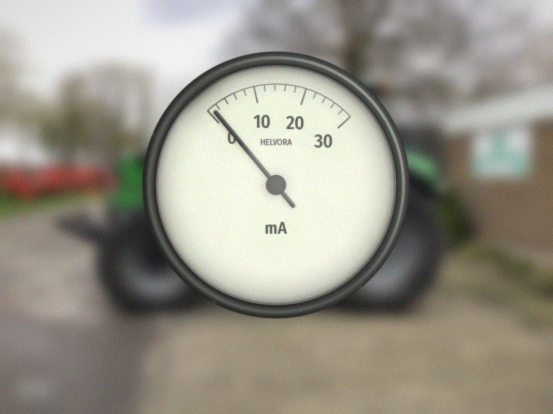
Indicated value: 1 mA
